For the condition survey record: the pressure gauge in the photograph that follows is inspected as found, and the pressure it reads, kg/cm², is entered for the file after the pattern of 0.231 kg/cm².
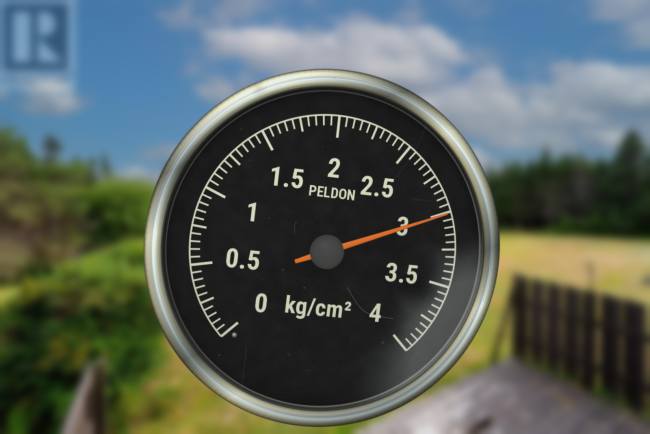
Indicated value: 3 kg/cm²
